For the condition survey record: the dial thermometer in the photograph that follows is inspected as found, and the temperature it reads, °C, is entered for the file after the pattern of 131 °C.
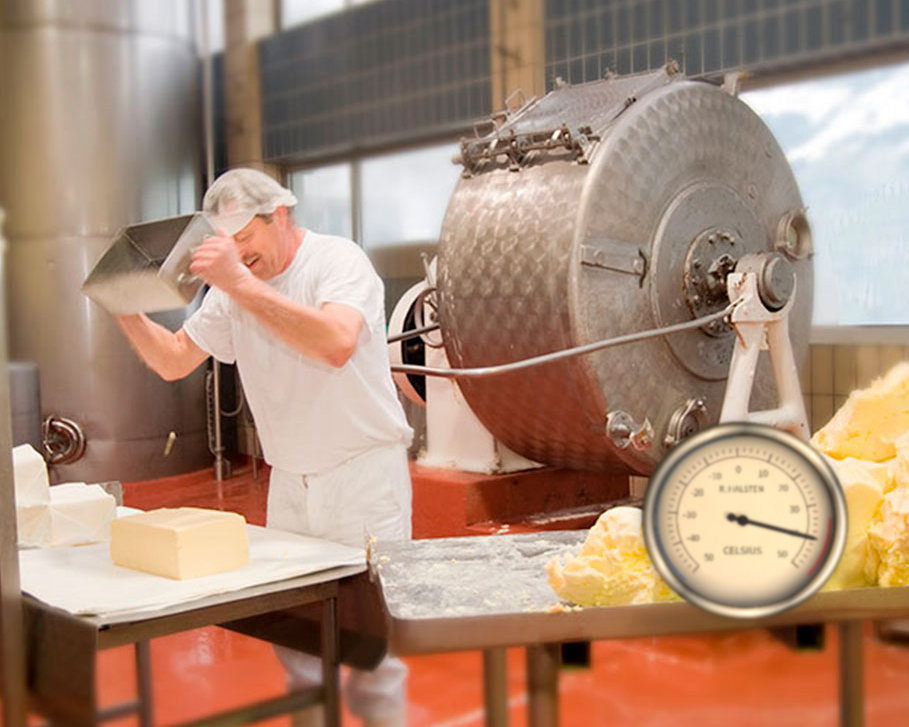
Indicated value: 40 °C
